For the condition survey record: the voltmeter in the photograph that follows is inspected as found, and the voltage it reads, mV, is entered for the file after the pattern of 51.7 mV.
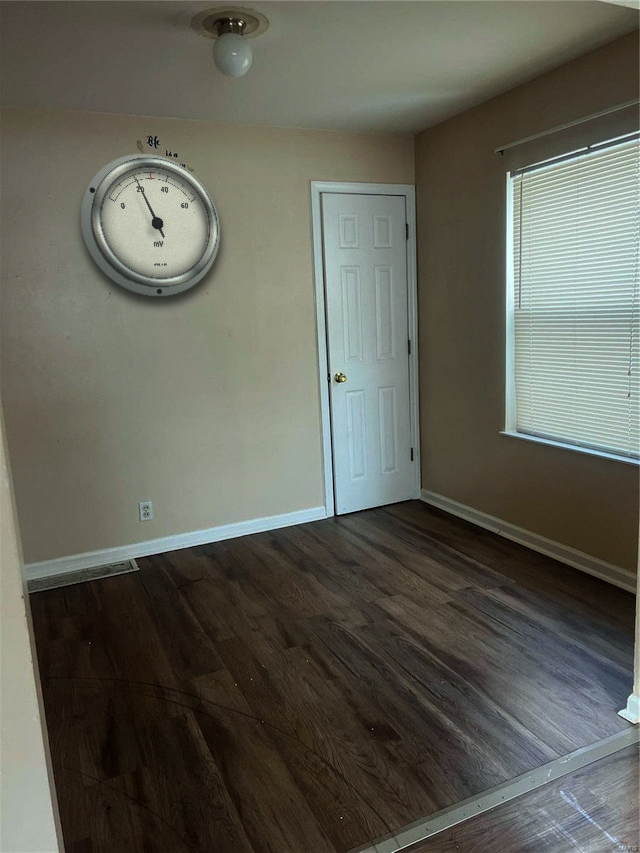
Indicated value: 20 mV
